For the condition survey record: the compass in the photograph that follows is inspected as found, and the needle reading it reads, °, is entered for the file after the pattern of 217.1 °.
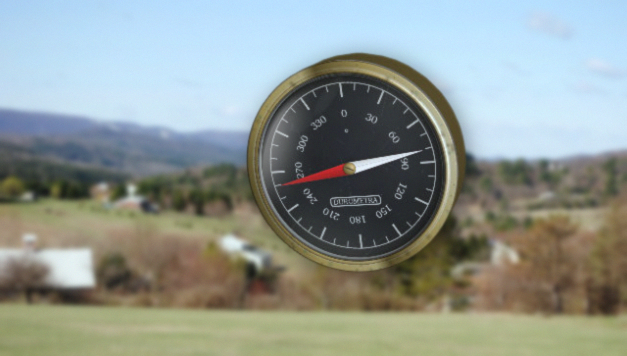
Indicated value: 260 °
